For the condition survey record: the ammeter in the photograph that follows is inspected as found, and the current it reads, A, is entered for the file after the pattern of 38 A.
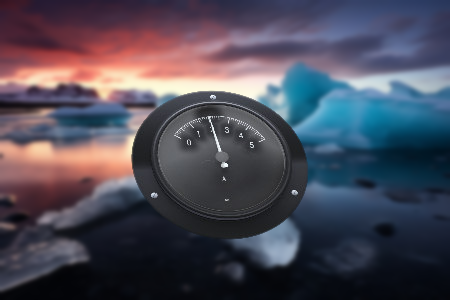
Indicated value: 2 A
